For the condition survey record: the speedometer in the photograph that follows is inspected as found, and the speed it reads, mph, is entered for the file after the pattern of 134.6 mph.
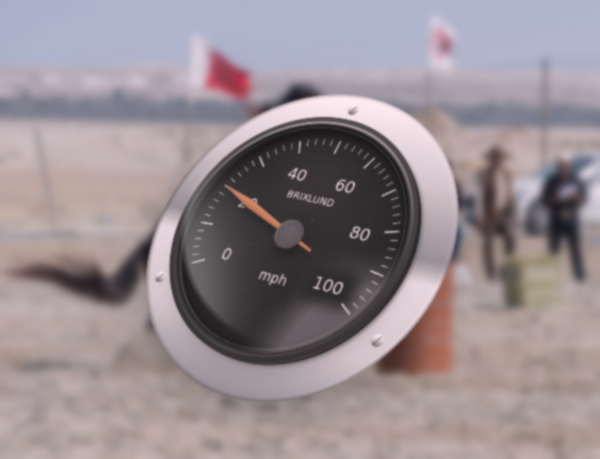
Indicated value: 20 mph
